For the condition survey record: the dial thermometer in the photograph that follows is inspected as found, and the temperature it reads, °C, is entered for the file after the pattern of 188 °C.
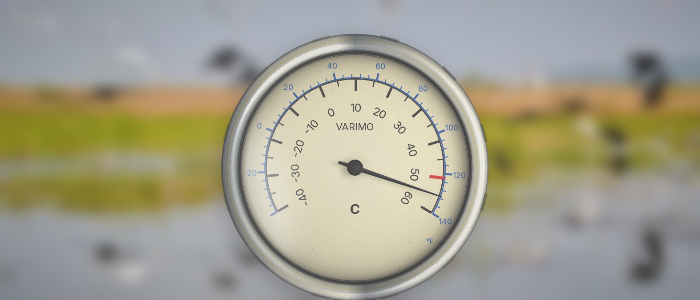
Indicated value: 55 °C
